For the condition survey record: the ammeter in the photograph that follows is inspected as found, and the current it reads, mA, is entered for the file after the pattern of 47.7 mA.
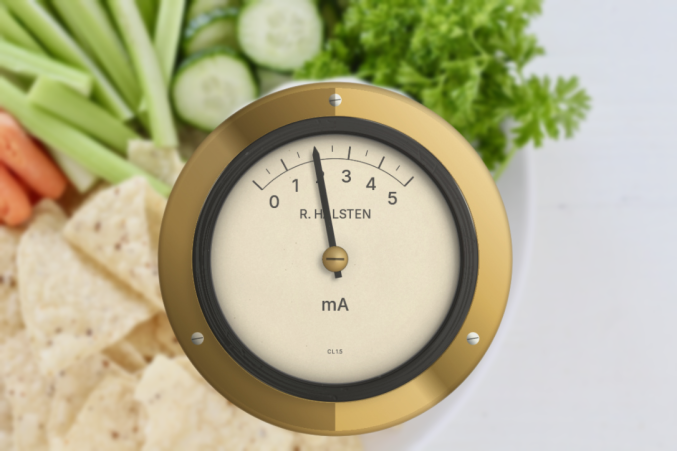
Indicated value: 2 mA
